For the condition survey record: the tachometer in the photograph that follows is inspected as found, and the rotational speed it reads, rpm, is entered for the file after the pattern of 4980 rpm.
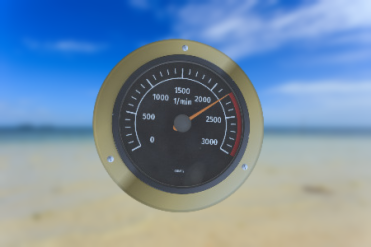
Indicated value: 2200 rpm
